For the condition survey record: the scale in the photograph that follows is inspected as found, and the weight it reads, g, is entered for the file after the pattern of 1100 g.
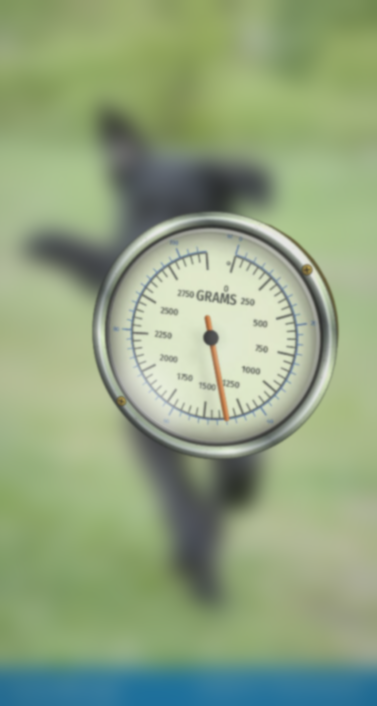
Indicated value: 1350 g
